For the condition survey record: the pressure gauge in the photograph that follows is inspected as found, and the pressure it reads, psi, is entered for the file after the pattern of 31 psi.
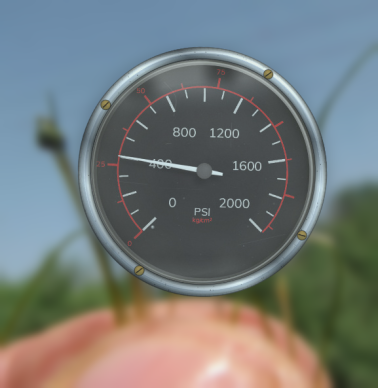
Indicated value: 400 psi
